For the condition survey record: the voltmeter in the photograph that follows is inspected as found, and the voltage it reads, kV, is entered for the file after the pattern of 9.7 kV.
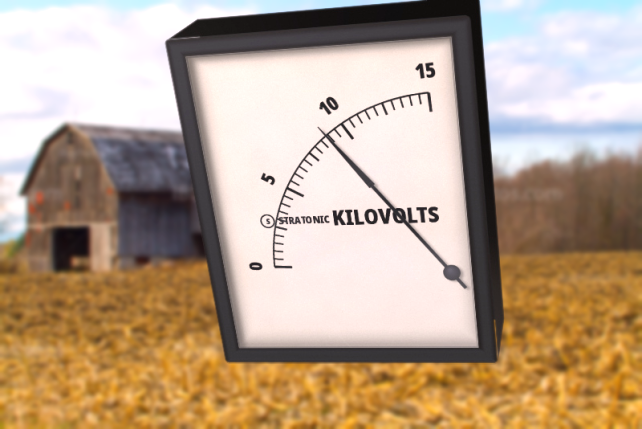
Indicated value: 9 kV
